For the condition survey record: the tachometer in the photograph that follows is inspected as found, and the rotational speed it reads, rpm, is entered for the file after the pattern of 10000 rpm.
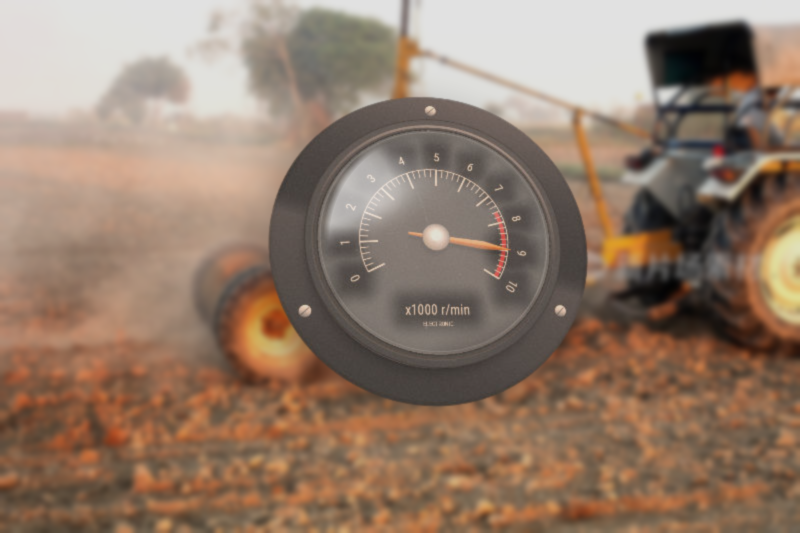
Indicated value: 9000 rpm
